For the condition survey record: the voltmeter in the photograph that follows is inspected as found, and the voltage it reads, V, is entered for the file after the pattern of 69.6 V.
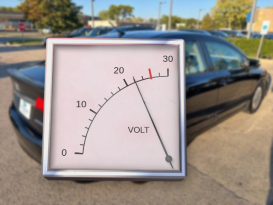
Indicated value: 22 V
